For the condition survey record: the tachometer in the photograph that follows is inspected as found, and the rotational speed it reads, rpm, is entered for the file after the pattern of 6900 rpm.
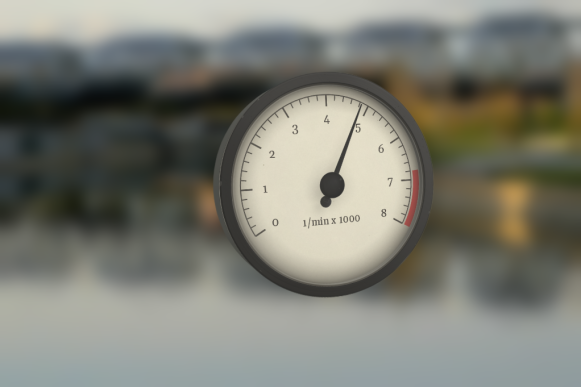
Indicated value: 4800 rpm
